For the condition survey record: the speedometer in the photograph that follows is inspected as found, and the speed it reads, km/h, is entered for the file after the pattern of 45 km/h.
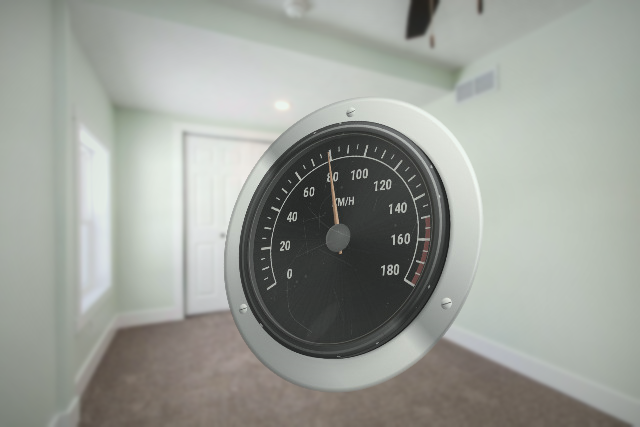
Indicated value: 80 km/h
